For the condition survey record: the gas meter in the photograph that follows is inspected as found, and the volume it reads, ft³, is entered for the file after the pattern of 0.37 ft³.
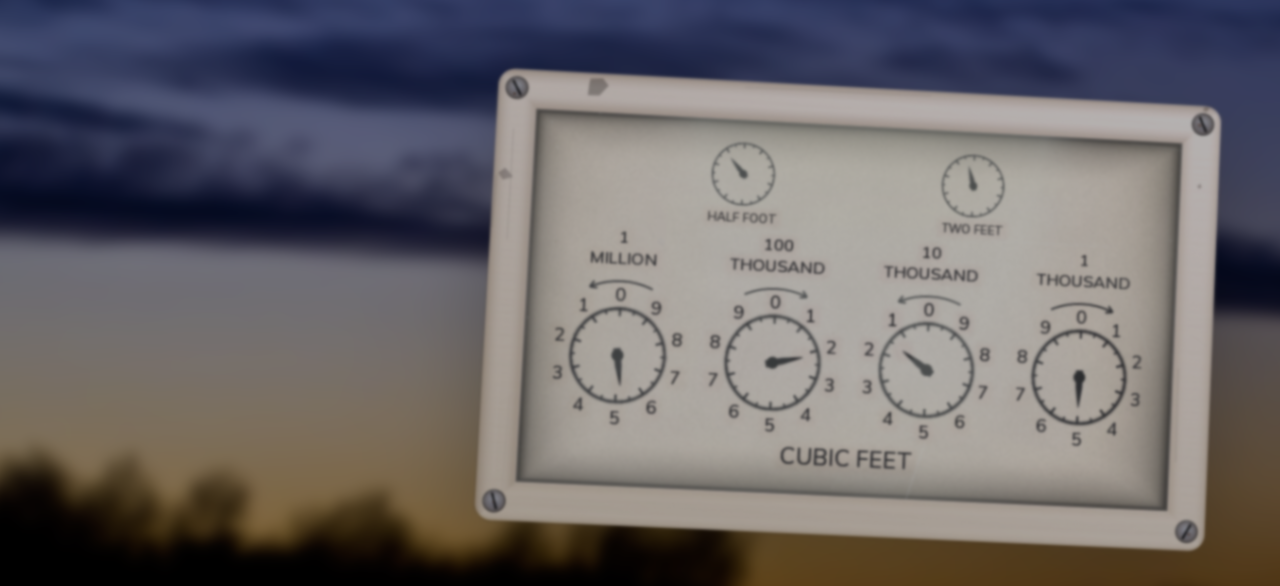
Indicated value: 521500 ft³
